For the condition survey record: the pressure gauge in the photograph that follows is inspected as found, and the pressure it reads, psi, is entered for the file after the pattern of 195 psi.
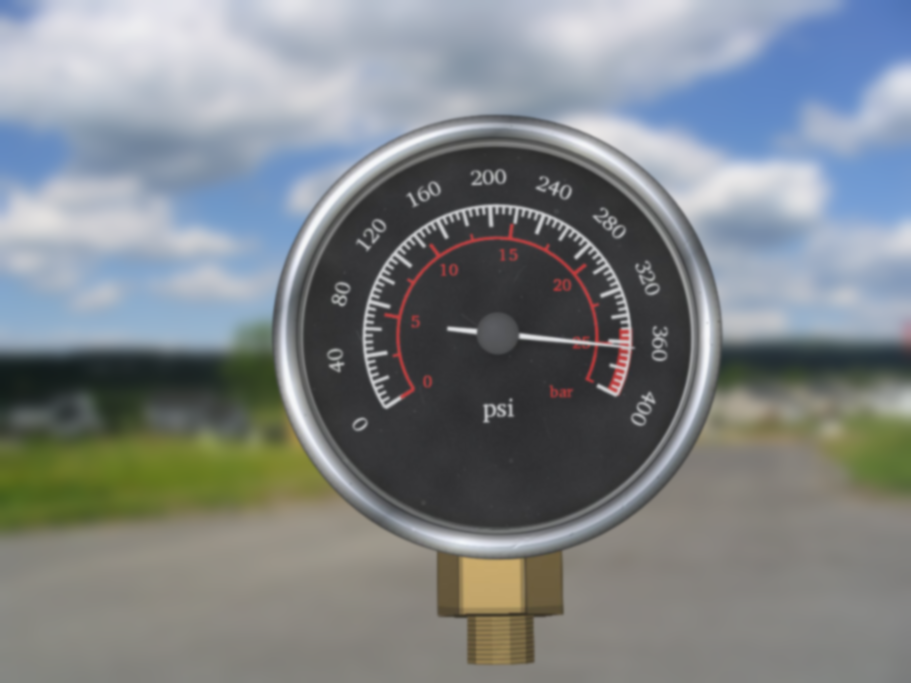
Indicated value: 365 psi
